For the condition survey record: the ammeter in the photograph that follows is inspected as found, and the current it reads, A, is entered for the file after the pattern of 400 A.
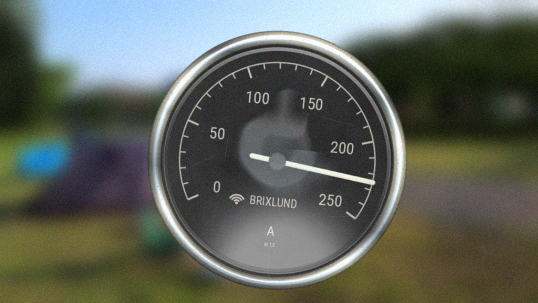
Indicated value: 225 A
